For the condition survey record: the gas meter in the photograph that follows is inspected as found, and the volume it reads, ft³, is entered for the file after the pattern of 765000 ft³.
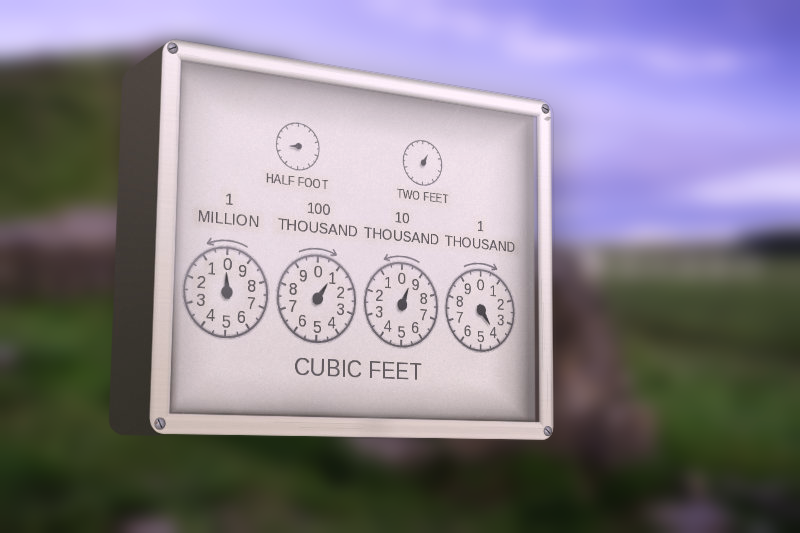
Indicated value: 9400 ft³
